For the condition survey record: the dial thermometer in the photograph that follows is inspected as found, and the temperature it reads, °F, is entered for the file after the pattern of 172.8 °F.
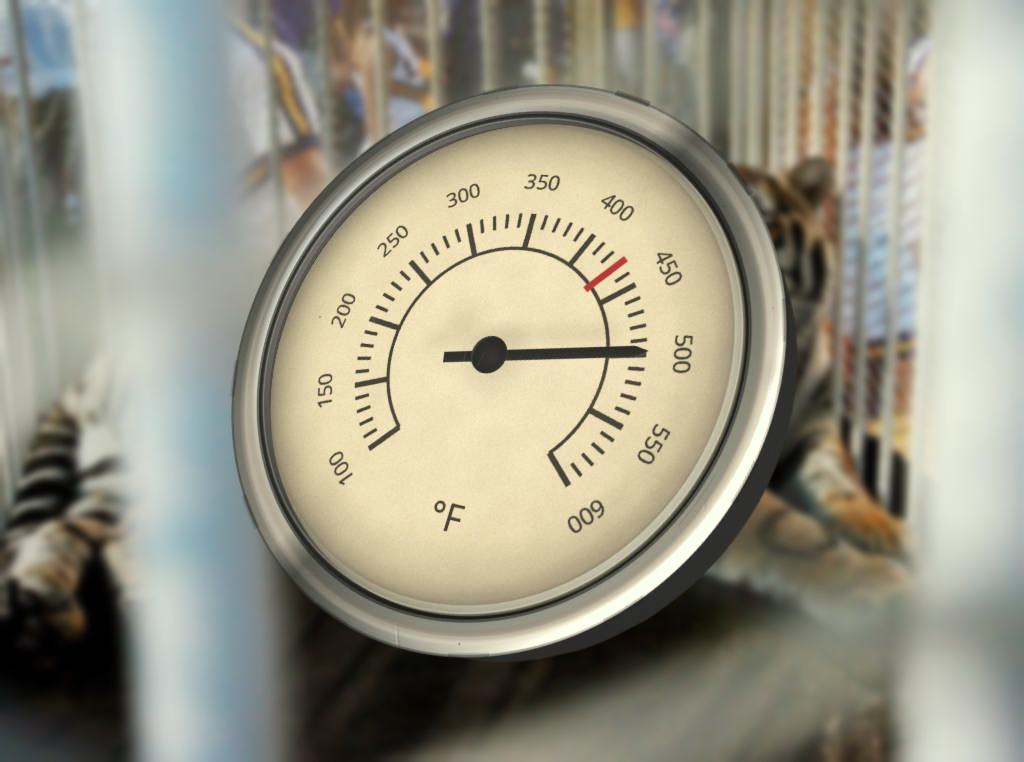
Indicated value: 500 °F
